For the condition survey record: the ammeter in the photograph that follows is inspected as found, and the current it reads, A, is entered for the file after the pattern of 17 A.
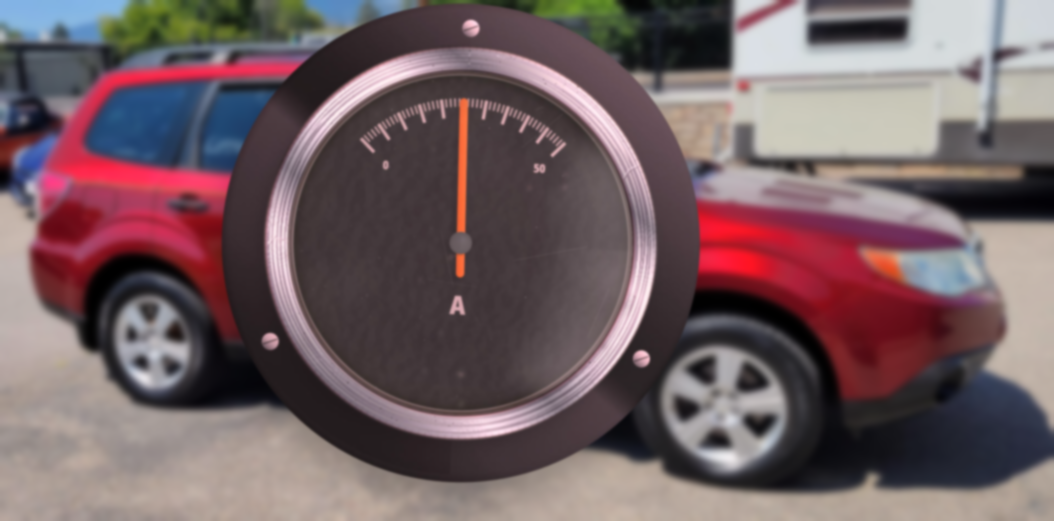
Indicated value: 25 A
